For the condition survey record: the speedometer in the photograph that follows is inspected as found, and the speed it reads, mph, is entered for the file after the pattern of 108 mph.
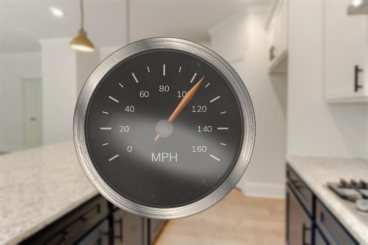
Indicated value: 105 mph
